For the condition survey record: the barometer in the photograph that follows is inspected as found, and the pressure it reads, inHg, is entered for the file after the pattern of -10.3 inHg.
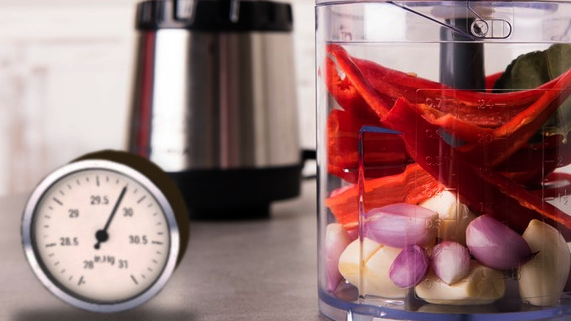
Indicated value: 29.8 inHg
